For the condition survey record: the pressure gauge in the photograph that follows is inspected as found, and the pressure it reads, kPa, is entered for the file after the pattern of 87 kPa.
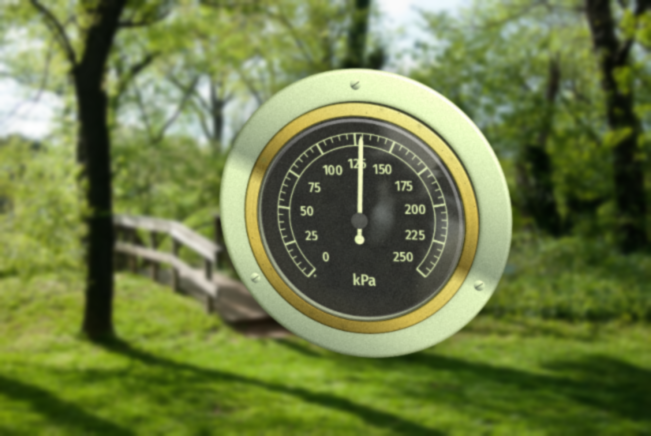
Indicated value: 130 kPa
